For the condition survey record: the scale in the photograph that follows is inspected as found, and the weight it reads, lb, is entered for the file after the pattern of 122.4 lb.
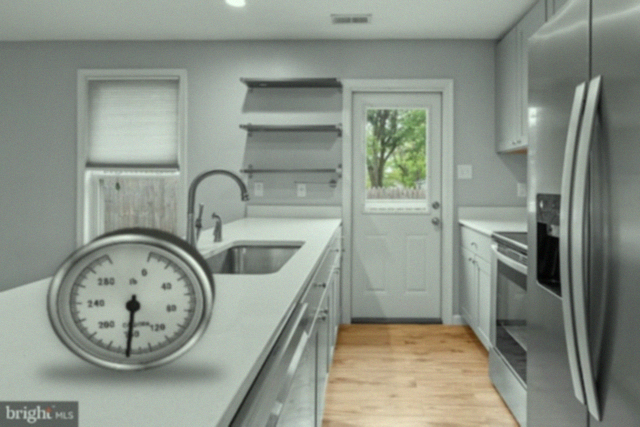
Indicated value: 160 lb
